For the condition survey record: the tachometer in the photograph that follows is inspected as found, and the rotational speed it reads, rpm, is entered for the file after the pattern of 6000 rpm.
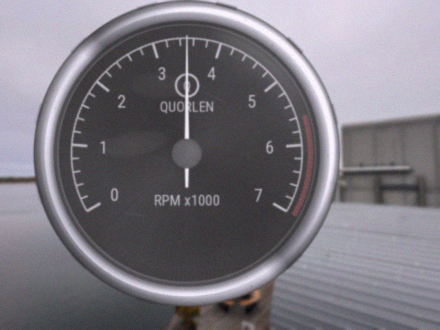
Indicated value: 3500 rpm
